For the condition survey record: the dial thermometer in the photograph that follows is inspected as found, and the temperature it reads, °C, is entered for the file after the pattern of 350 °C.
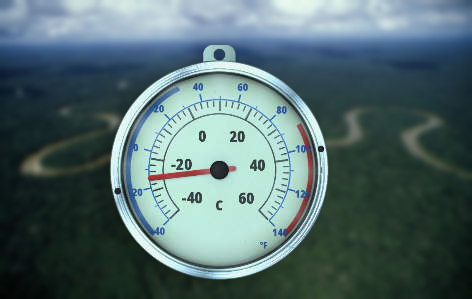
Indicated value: -26 °C
